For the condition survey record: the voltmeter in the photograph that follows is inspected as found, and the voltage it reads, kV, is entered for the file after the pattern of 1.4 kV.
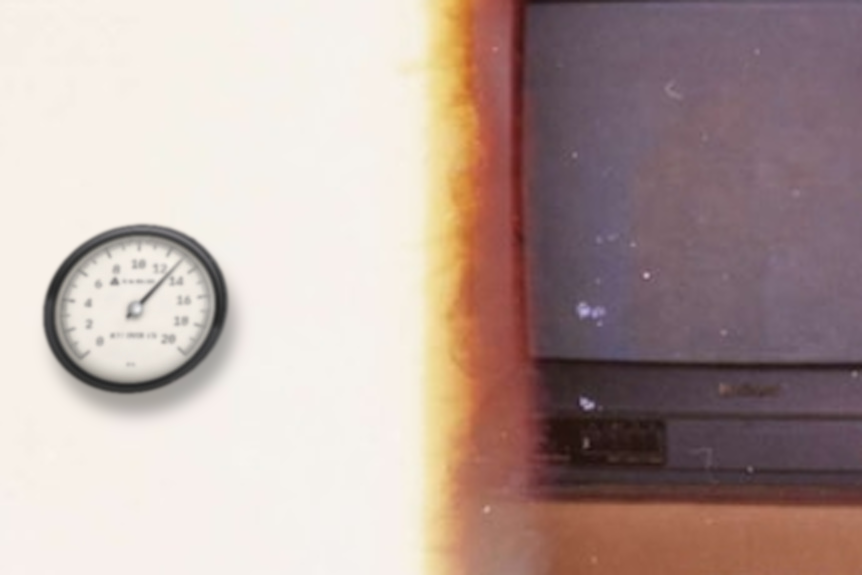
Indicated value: 13 kV
